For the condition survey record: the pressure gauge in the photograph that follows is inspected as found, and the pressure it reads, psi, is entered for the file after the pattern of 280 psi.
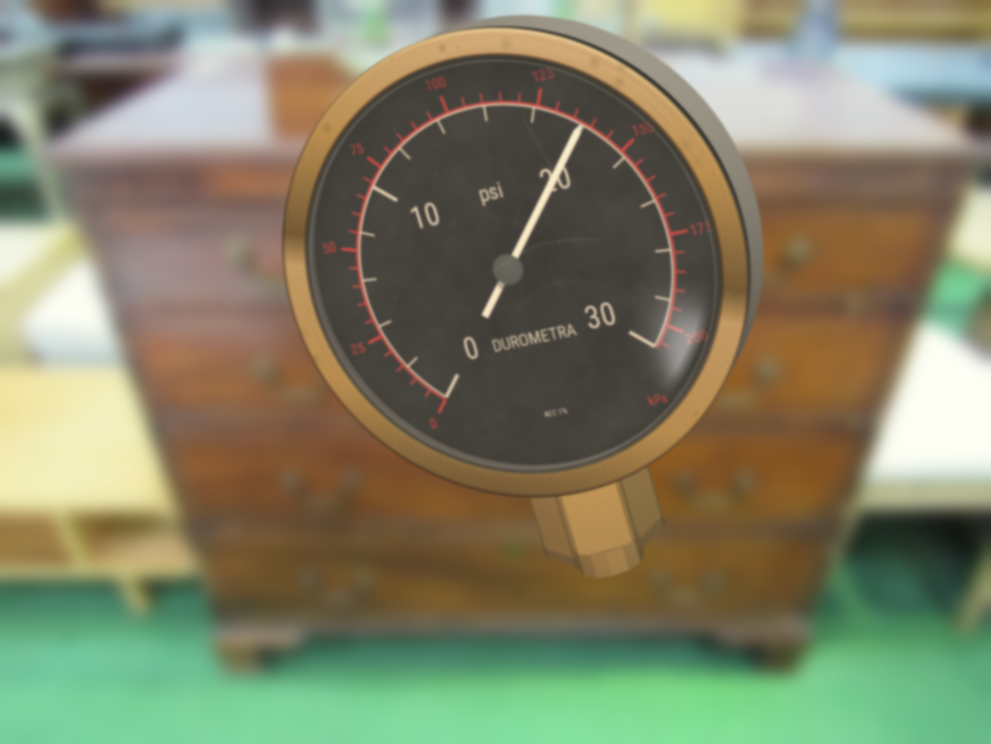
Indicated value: 20 psi
